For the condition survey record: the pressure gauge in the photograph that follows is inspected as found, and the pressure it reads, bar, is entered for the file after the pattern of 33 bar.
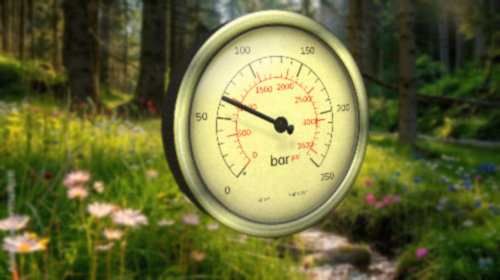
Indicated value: 65 bar
